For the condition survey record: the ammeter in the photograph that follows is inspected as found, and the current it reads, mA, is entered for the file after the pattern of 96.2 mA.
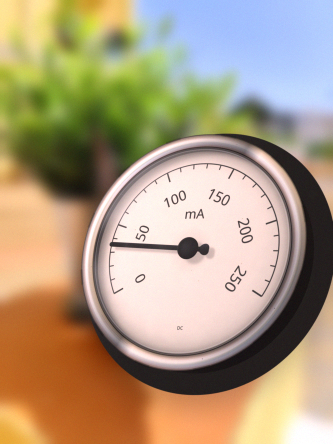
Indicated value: 35 mA
